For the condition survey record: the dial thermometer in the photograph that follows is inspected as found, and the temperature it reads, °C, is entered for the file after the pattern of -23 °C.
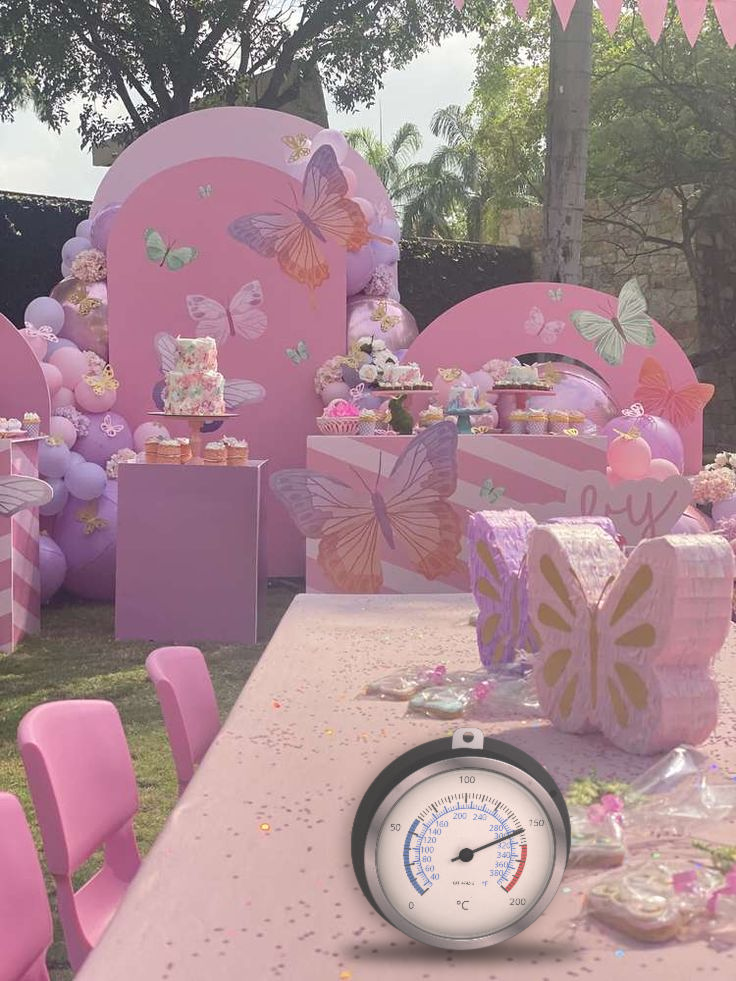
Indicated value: 150 °C
